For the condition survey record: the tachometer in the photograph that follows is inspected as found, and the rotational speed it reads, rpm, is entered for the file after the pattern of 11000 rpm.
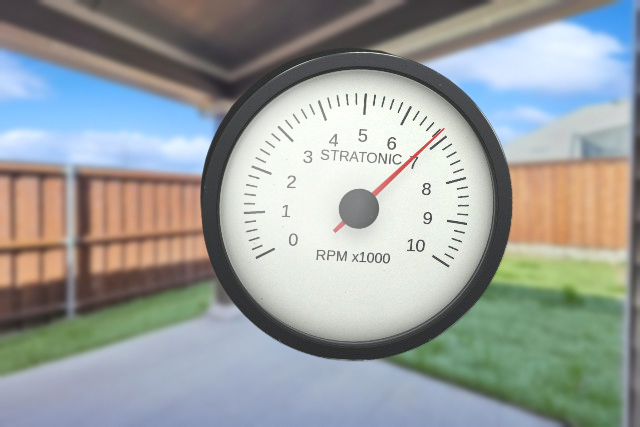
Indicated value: 6800 rpm
